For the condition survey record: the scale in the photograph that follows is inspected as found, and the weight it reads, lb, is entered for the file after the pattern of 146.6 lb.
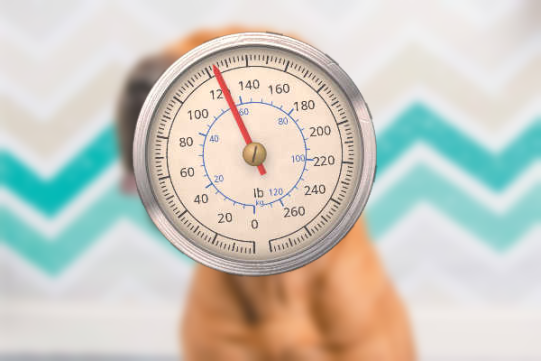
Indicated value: 124 lb
